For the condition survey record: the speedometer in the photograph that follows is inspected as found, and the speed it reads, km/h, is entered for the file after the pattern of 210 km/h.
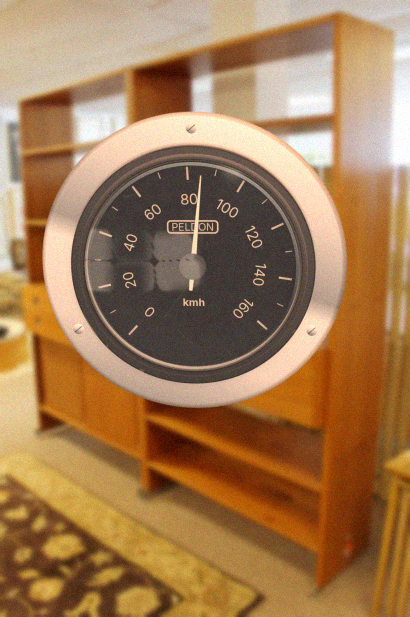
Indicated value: 85 km/h
